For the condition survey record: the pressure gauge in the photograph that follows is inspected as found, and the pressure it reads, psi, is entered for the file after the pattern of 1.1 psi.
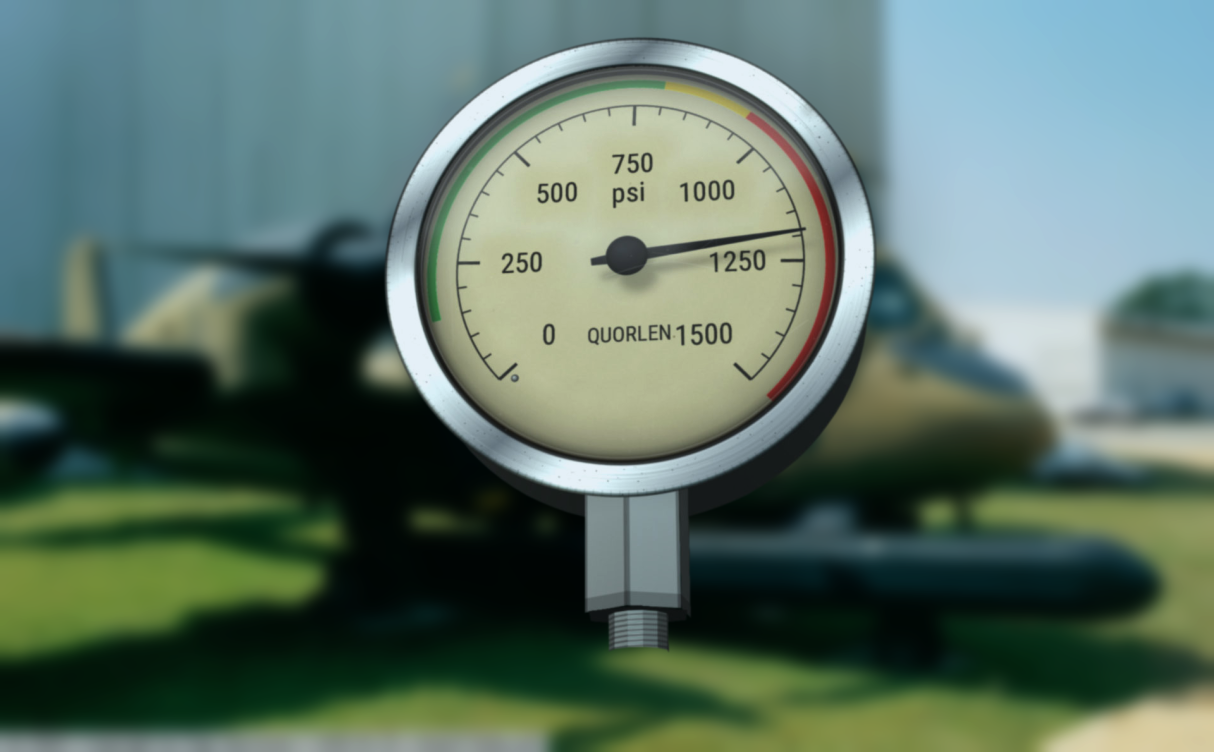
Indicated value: 1200 psi
